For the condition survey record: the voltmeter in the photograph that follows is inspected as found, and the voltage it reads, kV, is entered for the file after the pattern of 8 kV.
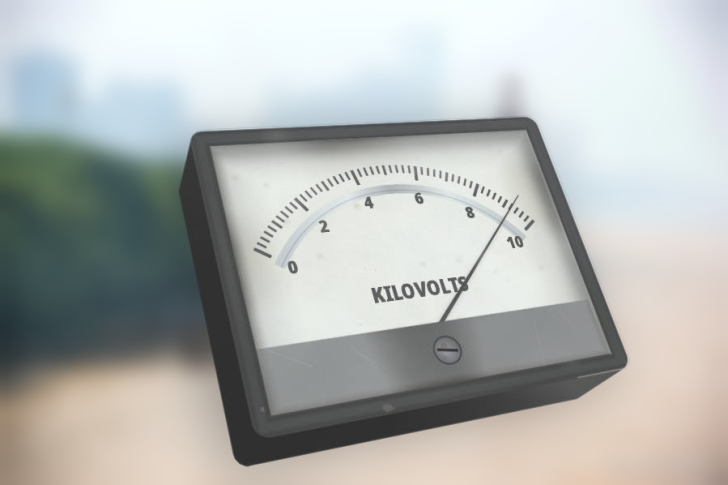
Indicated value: 9.2 kV
